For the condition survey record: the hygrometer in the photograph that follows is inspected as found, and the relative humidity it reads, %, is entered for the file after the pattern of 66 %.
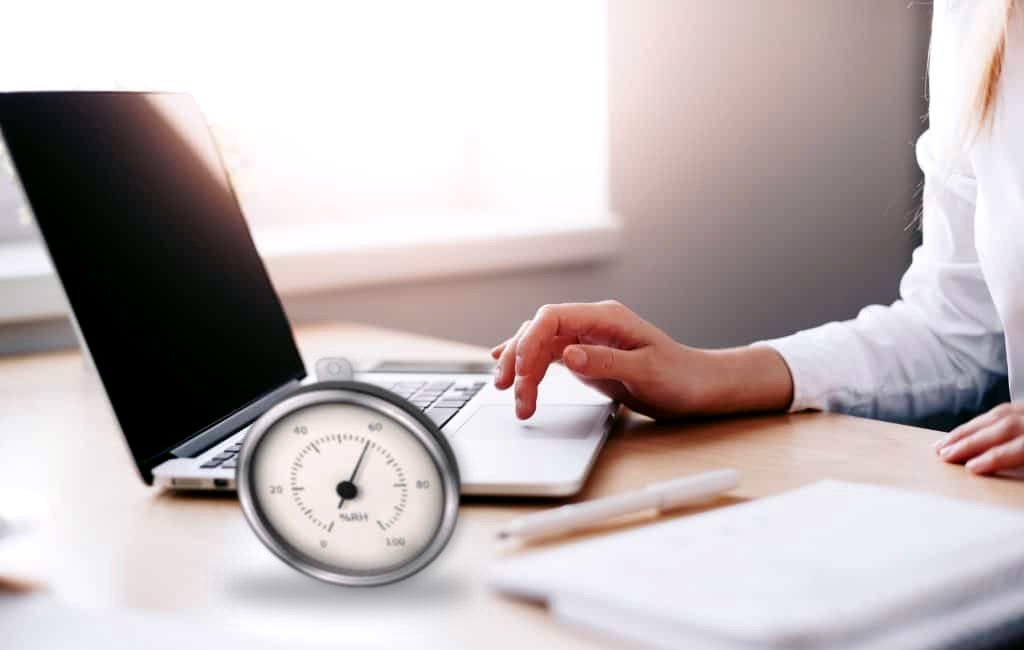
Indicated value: 60 %
